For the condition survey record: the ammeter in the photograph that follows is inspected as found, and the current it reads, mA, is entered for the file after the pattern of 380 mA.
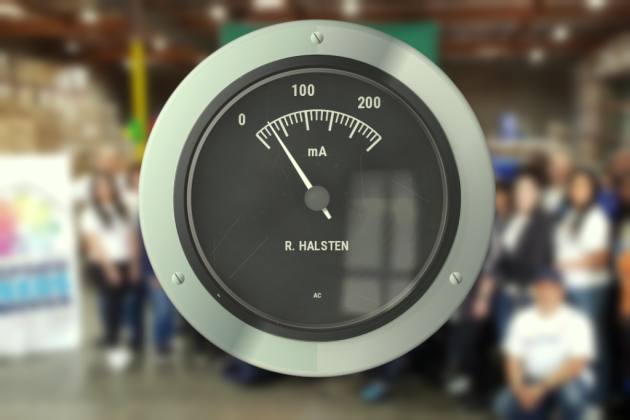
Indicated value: 30 mA
